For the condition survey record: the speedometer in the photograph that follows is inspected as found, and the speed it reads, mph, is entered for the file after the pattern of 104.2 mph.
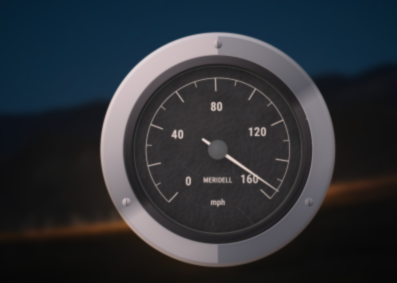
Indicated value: 155 mph
